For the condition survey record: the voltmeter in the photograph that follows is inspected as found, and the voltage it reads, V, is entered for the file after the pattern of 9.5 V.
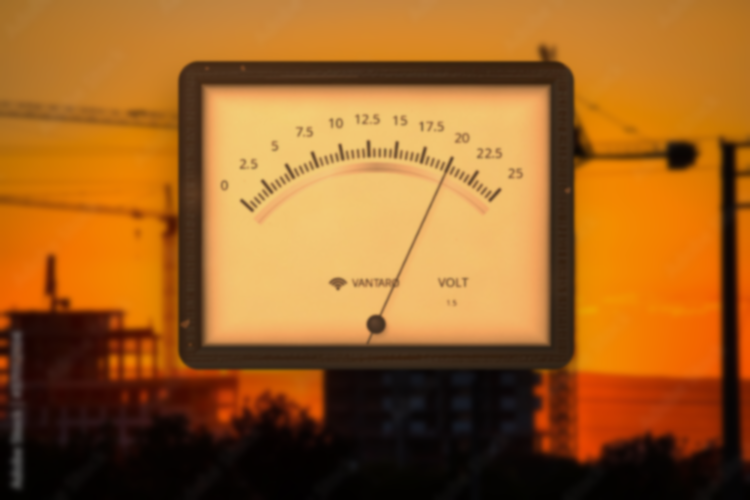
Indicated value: 20 V
